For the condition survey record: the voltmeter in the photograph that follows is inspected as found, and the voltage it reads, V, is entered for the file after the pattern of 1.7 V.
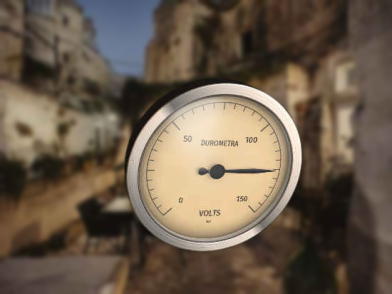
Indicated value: 125 V
